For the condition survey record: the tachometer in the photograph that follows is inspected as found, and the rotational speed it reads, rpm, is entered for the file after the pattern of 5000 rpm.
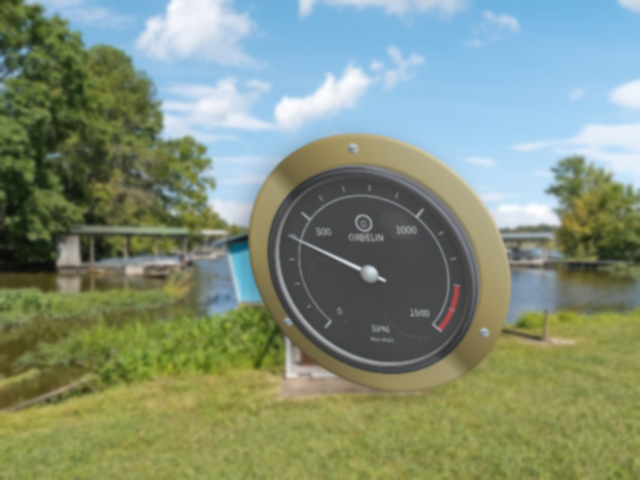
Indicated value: 400 rpm
